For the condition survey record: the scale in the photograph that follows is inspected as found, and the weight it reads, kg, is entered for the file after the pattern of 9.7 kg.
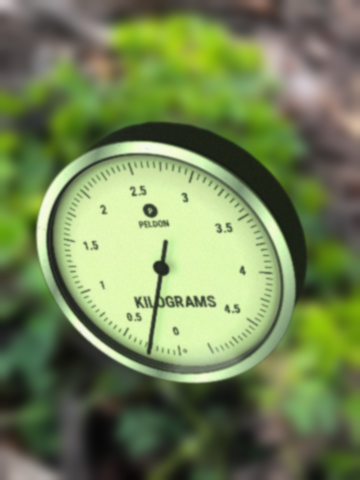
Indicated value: 0.25 kg
